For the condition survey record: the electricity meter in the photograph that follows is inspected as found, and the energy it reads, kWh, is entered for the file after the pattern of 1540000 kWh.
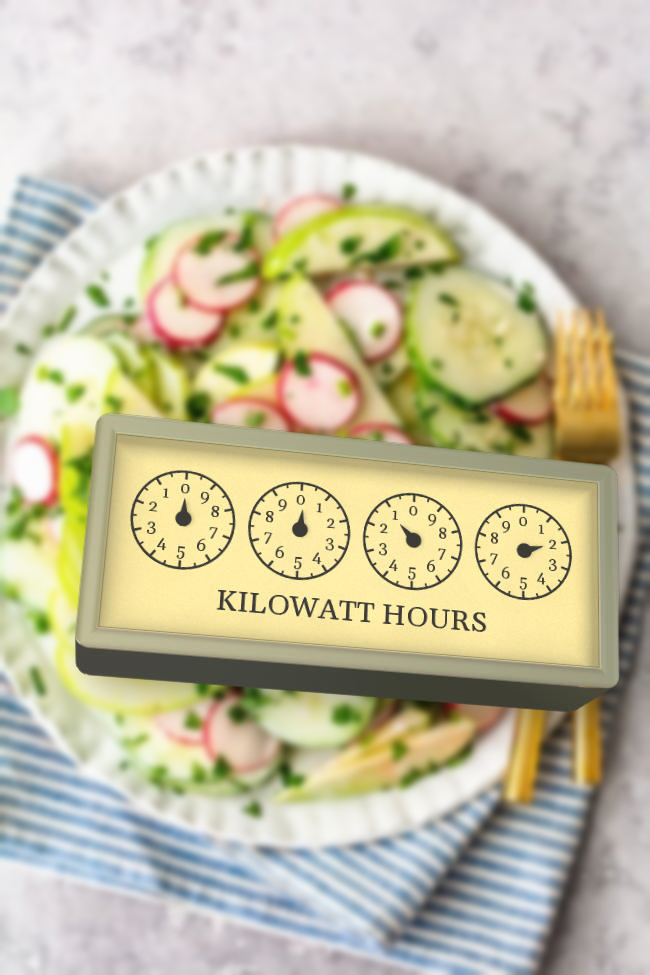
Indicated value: 12 kWh
